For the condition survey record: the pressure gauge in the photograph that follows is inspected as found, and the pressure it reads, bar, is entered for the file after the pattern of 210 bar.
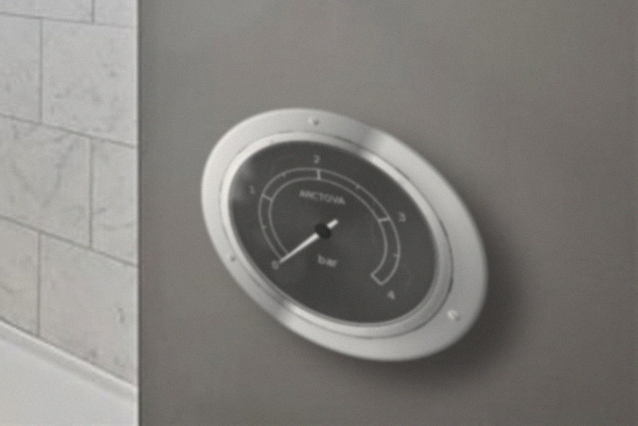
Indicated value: 0 bar
